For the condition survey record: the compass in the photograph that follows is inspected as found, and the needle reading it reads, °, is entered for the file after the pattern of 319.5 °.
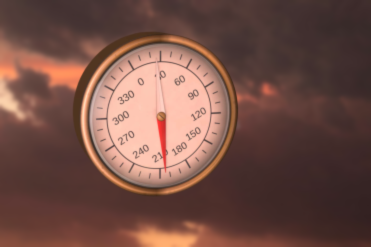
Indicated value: 205 °
